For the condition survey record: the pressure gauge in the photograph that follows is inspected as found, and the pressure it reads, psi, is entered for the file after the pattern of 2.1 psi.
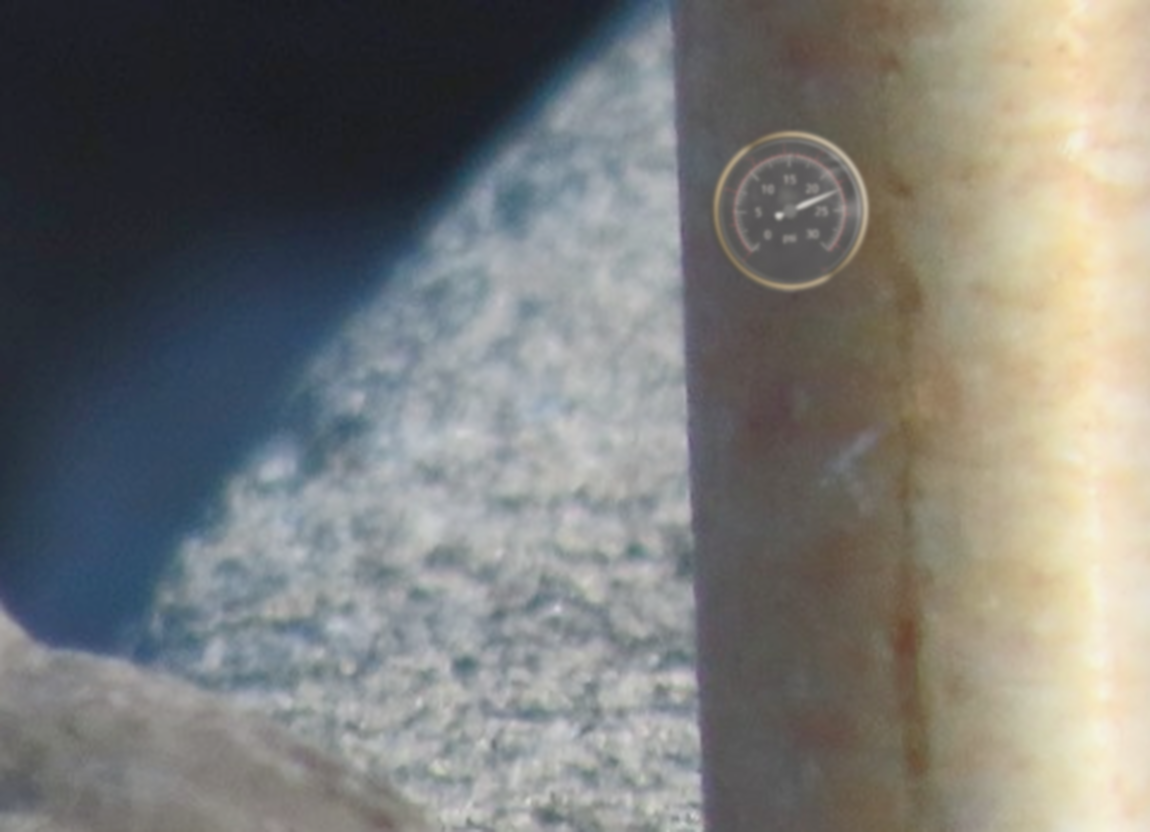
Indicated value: 22.5 psi
